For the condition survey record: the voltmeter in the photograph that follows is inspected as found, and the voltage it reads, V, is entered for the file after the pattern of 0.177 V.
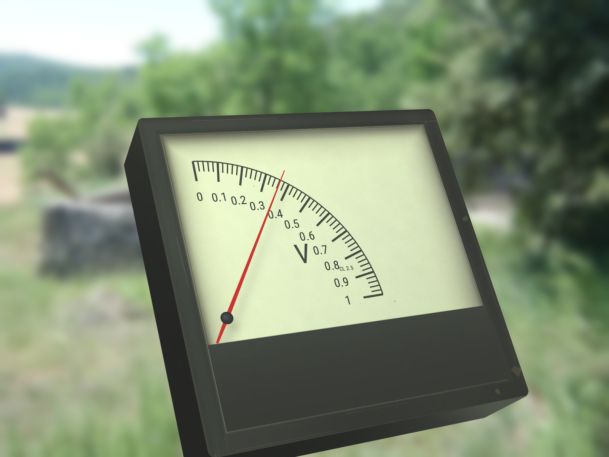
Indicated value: 0.36 V
